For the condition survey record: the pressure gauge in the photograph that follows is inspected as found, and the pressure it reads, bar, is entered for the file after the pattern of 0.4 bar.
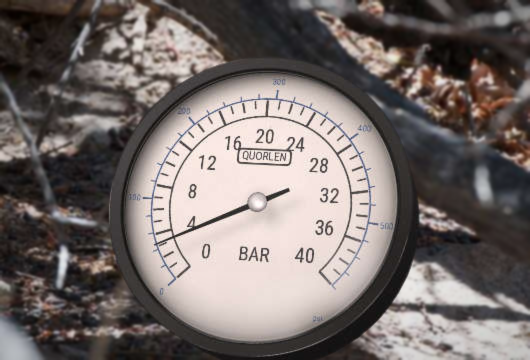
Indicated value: 3 bar
